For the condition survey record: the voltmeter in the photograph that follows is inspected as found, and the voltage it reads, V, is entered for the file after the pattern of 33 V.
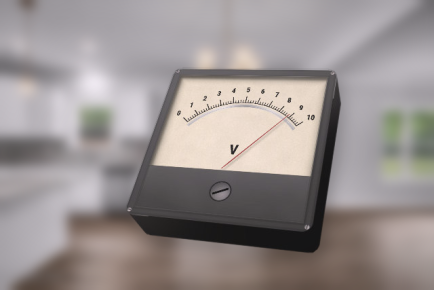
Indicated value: 9 V
